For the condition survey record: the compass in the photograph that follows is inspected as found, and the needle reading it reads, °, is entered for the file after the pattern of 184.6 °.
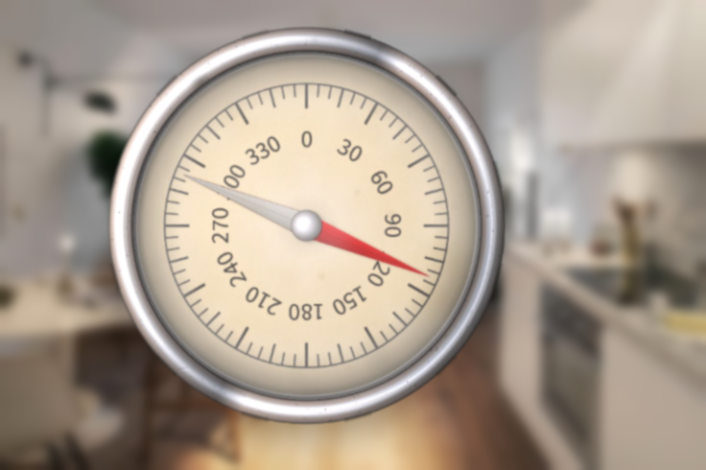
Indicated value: 112.5 °
